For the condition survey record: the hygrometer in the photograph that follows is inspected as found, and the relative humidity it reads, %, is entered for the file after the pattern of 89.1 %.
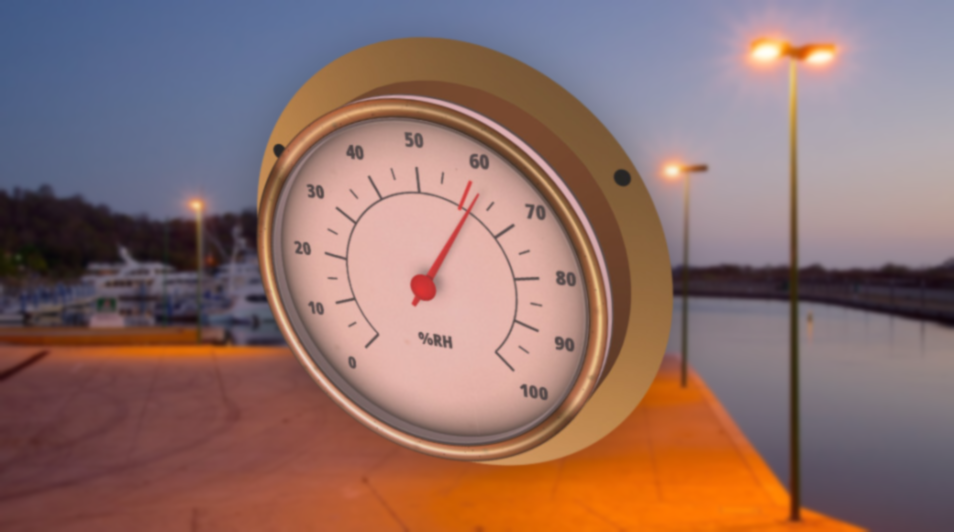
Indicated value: 62.5 %
